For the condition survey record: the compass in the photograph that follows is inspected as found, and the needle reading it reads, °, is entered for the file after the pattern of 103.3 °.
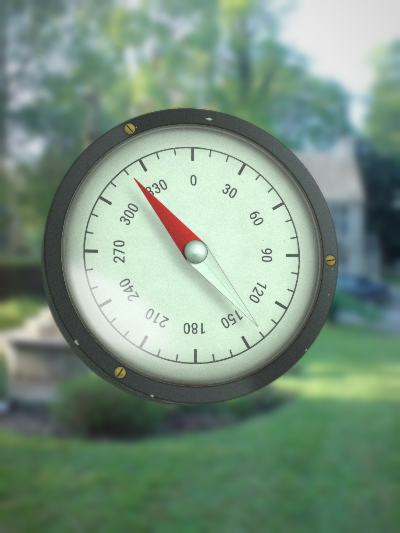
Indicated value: 320 °
